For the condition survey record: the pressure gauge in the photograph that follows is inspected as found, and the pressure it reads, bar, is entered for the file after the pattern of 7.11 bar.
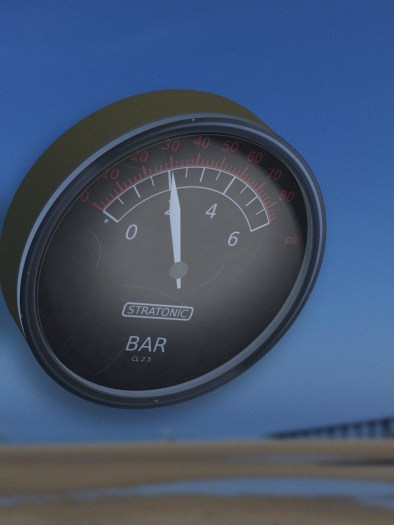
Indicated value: 2 bar
